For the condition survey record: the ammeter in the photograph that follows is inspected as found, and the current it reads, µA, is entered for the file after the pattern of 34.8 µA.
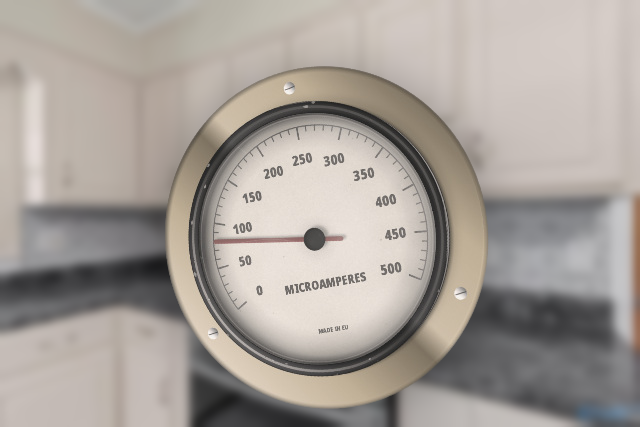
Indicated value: 80 µA
